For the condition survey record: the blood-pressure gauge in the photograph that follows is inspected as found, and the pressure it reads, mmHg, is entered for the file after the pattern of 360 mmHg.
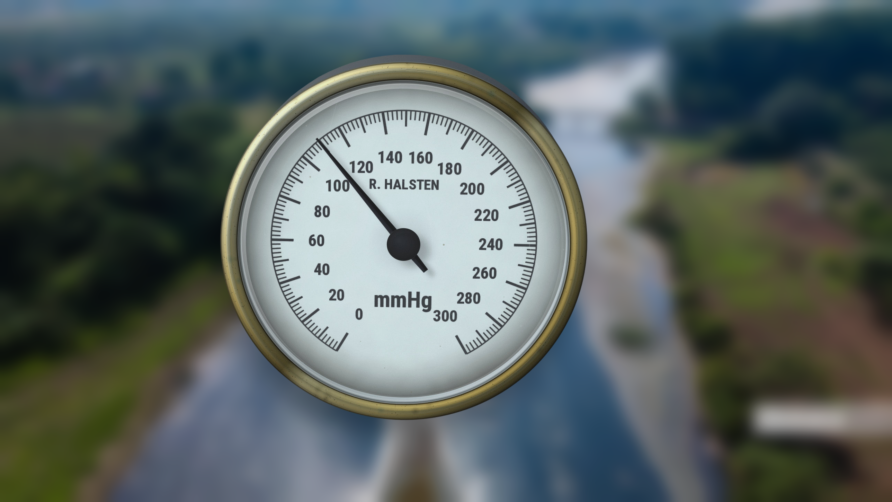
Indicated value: 110 mmHg
